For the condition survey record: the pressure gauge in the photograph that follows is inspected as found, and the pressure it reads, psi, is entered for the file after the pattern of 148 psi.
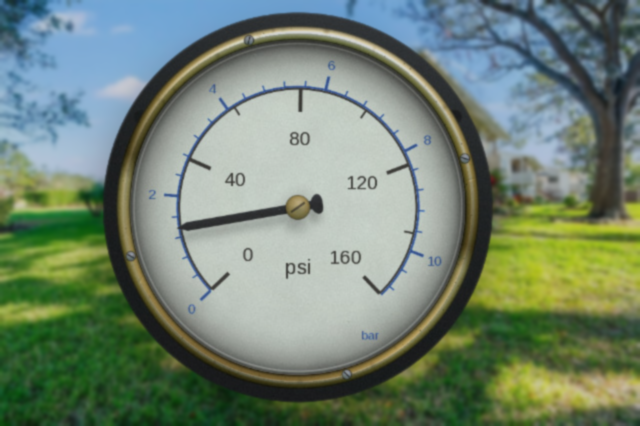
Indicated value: 20 psi
